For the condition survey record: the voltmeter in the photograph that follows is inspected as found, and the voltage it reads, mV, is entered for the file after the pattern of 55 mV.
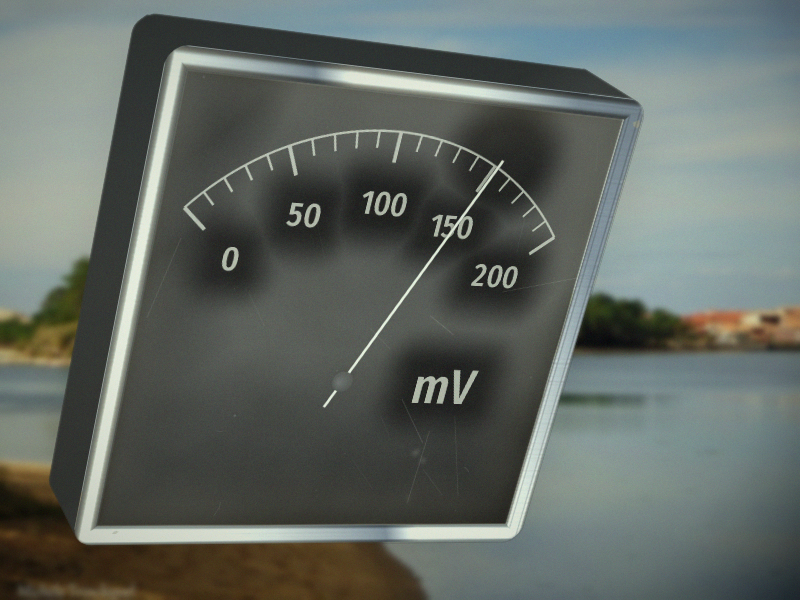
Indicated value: 150 mV
